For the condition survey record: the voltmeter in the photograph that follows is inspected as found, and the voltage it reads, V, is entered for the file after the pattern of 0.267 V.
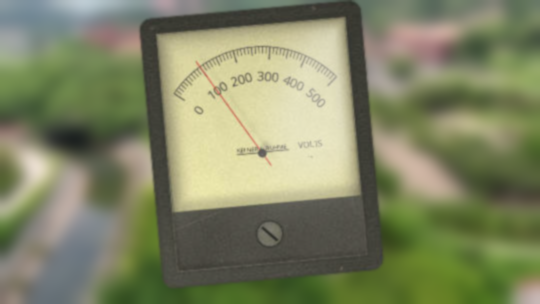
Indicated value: 100 V
